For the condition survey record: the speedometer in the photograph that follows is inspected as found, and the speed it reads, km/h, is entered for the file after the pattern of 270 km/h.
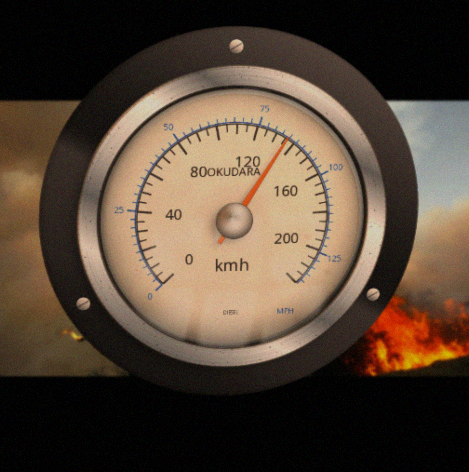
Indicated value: 135 km/h
